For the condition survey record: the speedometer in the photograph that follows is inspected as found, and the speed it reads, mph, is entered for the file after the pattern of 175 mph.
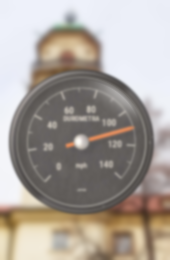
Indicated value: 110 mph
